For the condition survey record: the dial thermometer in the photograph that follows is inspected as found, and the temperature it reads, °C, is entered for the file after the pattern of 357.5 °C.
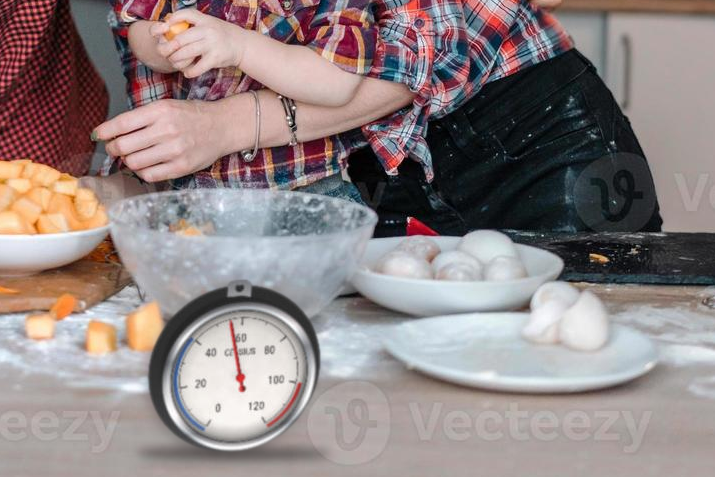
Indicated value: 55 °C
